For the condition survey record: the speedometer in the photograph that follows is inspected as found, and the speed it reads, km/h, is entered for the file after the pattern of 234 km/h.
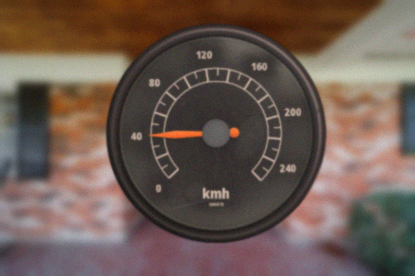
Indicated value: 40 km/h
